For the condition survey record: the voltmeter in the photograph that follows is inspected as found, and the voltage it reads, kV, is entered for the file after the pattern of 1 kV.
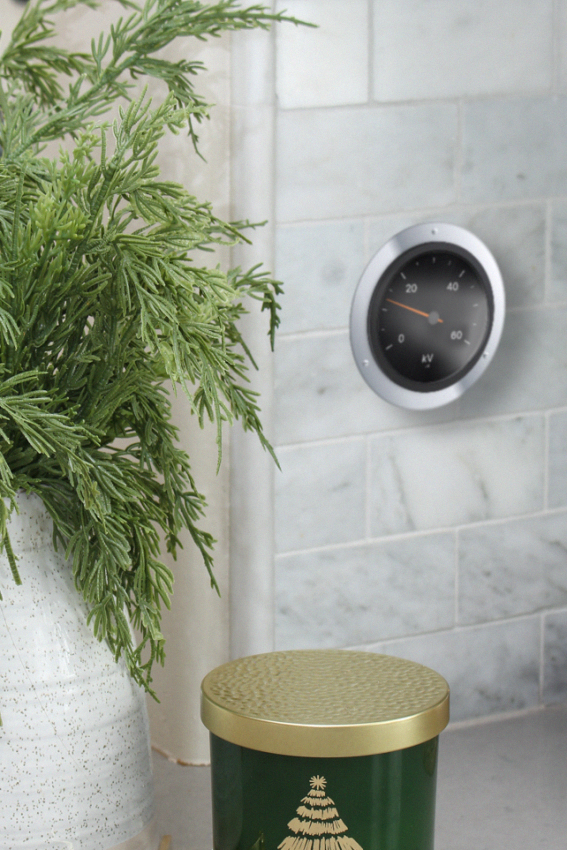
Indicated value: 12.5 kV
